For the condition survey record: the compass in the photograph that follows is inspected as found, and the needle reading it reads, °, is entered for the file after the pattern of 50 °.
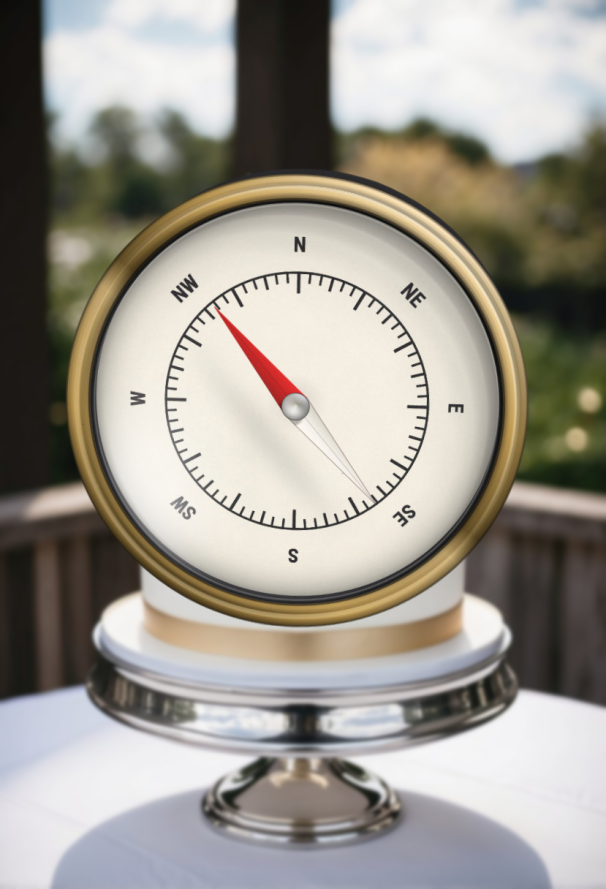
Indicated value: 320 °
